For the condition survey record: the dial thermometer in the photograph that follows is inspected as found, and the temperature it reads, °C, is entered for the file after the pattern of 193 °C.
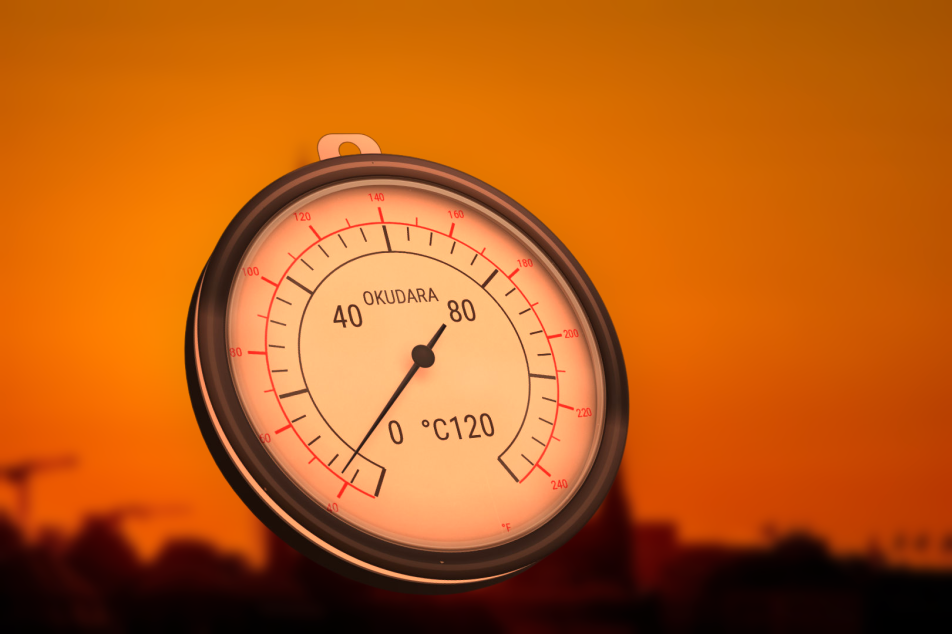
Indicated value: 6 °C
